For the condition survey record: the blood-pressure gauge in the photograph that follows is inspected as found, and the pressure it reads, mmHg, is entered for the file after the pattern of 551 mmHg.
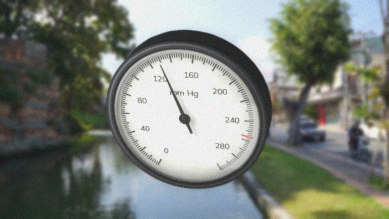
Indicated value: 130 mmHg
